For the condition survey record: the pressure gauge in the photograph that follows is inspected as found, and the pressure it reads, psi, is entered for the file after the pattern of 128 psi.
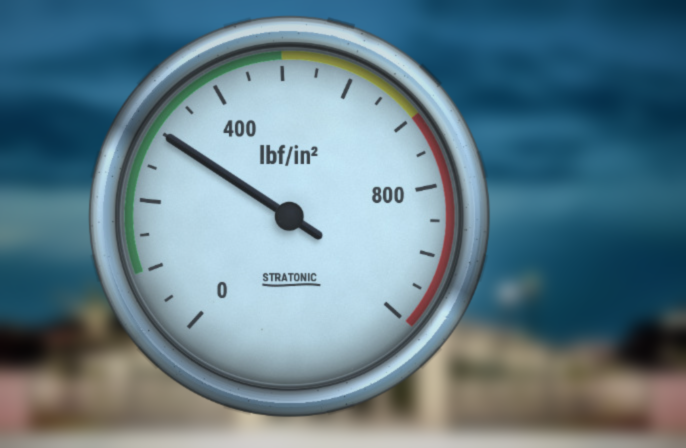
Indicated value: 300 psi
